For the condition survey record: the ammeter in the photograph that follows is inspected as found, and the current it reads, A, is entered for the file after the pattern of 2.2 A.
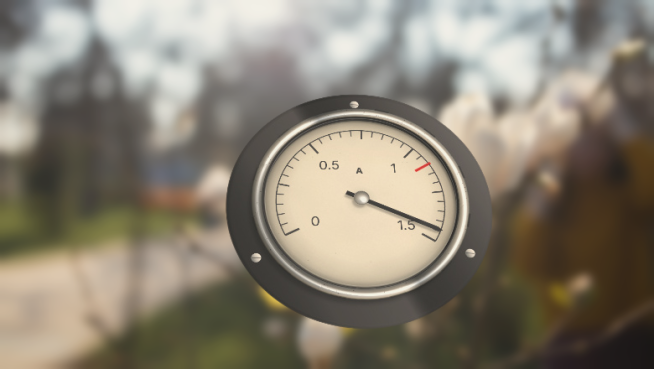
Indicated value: 1.45 A
